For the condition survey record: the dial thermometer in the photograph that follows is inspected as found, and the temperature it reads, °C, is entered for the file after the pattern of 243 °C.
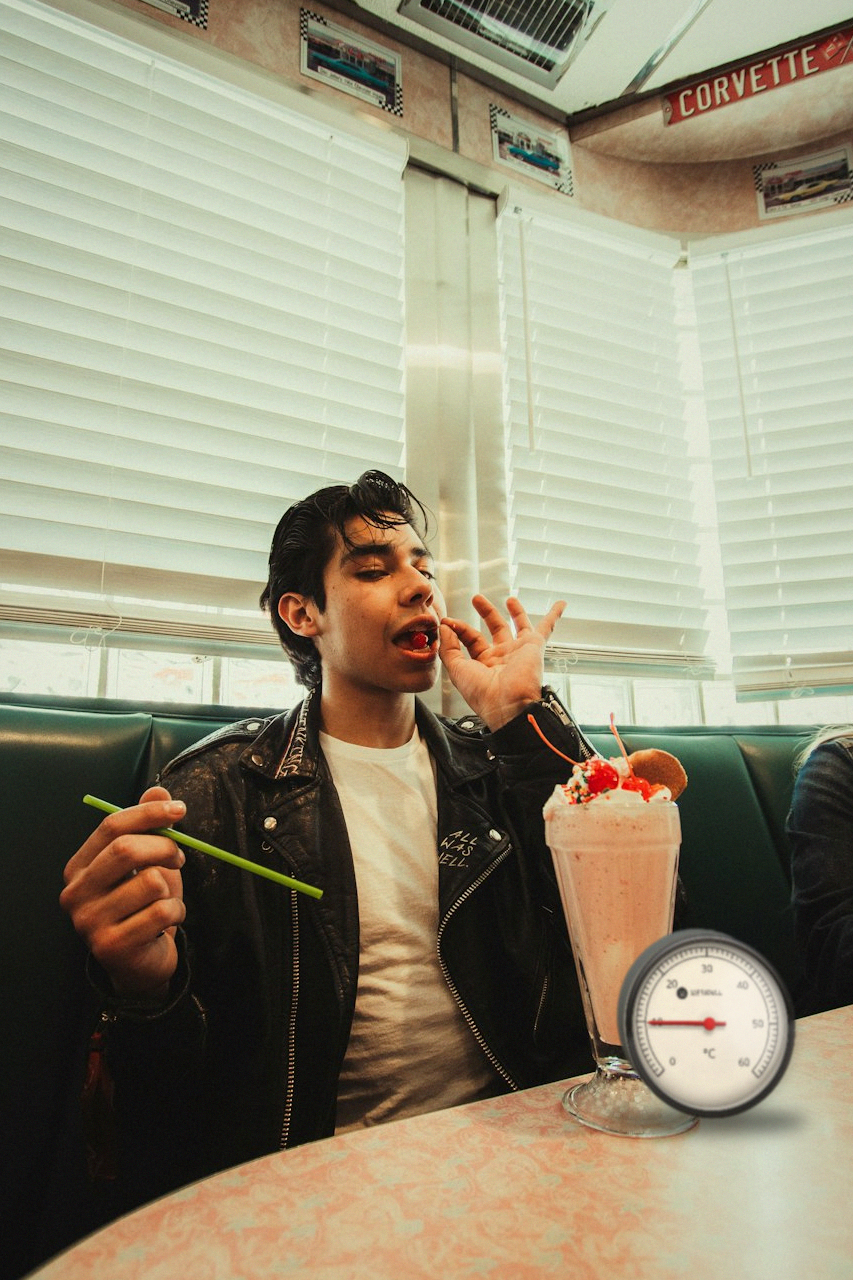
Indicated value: 10 °C
